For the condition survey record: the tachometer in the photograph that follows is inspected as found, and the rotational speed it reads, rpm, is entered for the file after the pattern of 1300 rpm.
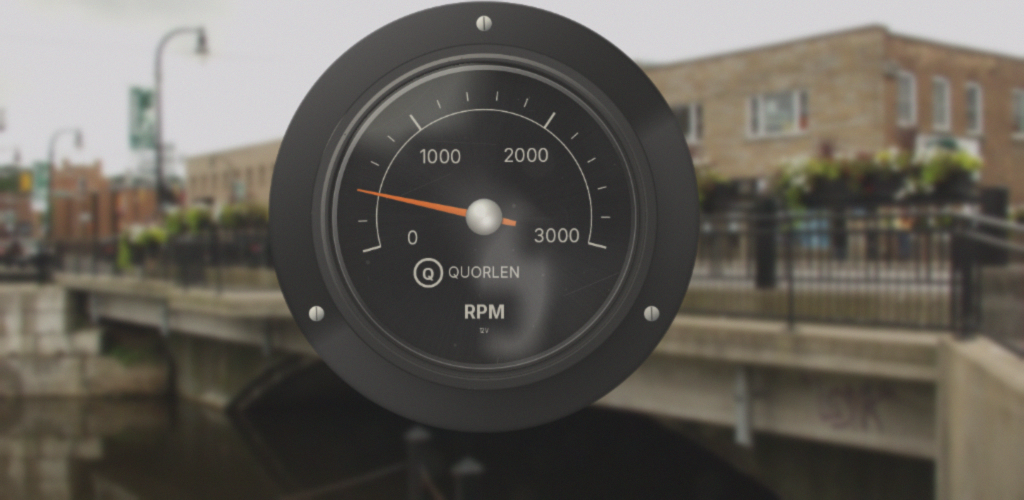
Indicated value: 400 rpm
